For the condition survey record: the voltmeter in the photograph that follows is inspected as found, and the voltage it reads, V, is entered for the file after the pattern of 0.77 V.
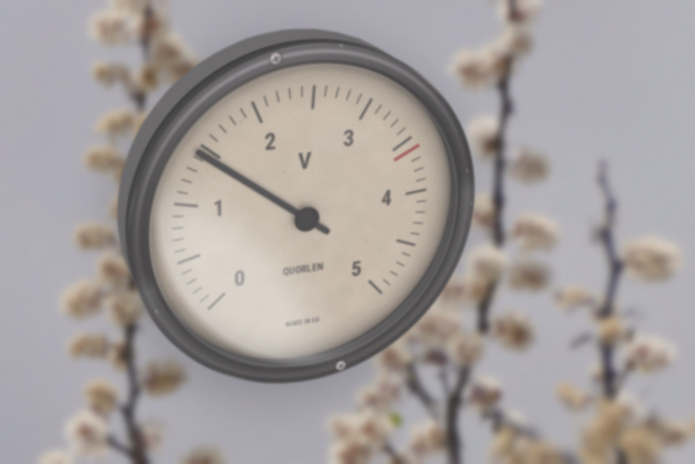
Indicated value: 1.45 V
